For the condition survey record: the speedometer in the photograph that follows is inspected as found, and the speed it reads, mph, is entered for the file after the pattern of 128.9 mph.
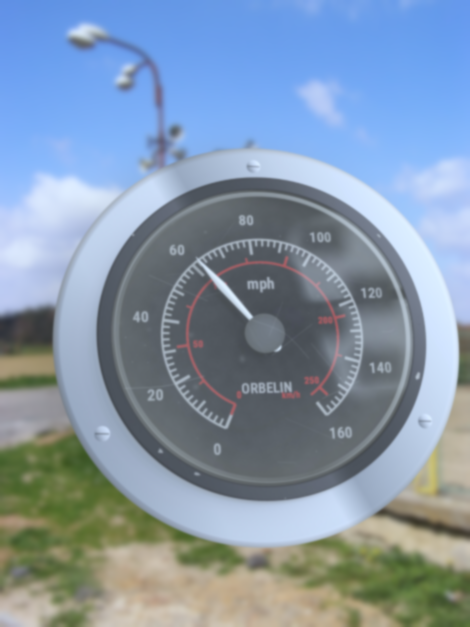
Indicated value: 62 mph
